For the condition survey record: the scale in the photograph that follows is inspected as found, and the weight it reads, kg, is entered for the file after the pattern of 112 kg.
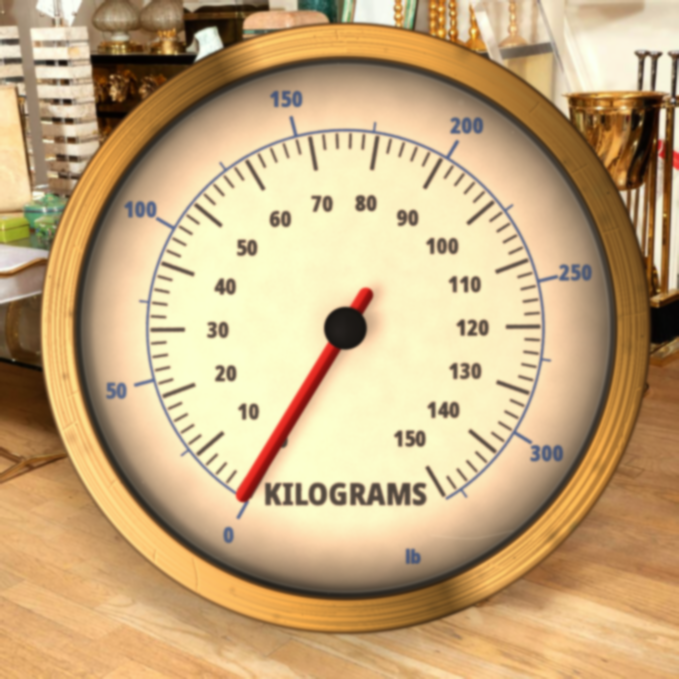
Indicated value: 1 kg
